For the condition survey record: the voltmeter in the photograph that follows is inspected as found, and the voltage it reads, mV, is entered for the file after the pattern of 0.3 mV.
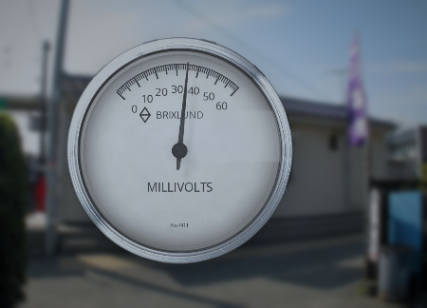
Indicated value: 35 mV
